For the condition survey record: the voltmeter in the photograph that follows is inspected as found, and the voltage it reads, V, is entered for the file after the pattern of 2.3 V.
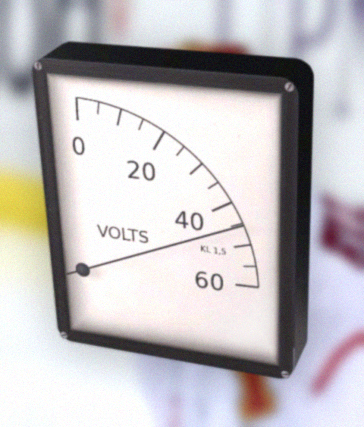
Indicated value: 45 V
